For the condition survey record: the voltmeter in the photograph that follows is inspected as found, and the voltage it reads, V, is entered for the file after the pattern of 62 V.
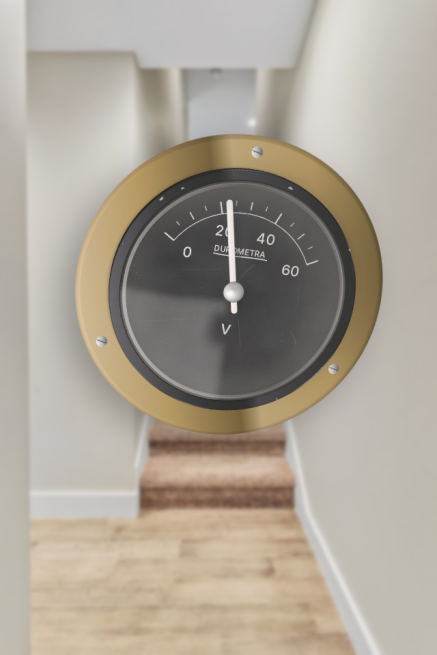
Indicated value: 22.5 V
